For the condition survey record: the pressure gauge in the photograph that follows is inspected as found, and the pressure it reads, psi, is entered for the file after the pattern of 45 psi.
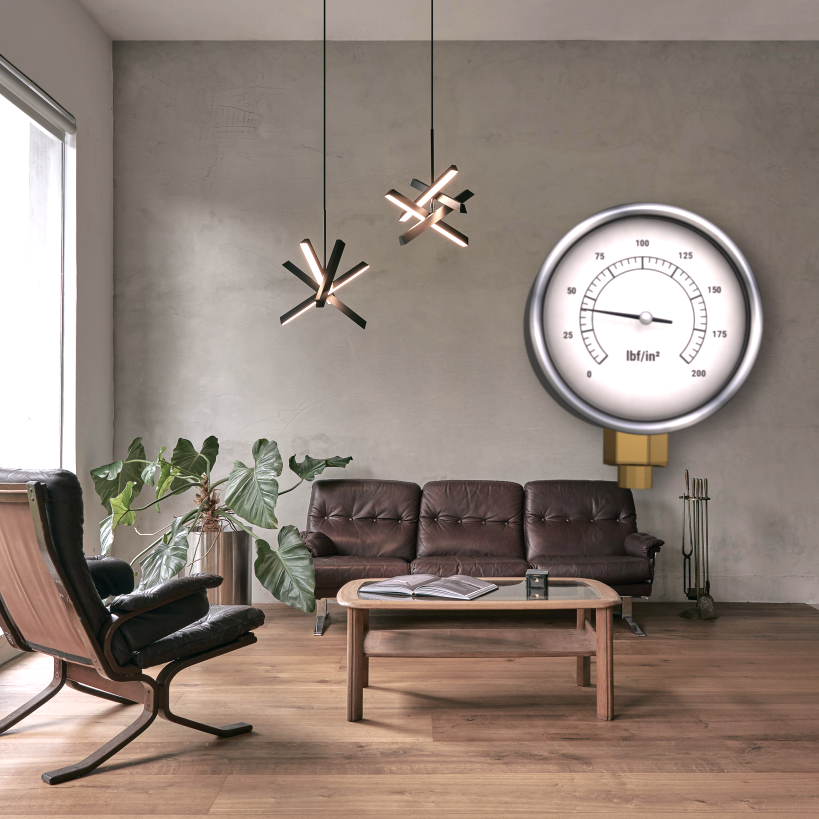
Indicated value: 40 psi
